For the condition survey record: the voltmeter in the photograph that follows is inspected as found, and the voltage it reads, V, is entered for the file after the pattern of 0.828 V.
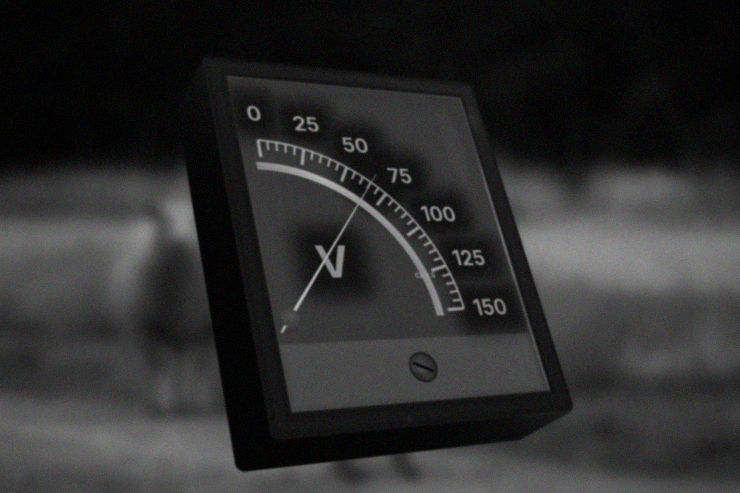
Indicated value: 65 V
